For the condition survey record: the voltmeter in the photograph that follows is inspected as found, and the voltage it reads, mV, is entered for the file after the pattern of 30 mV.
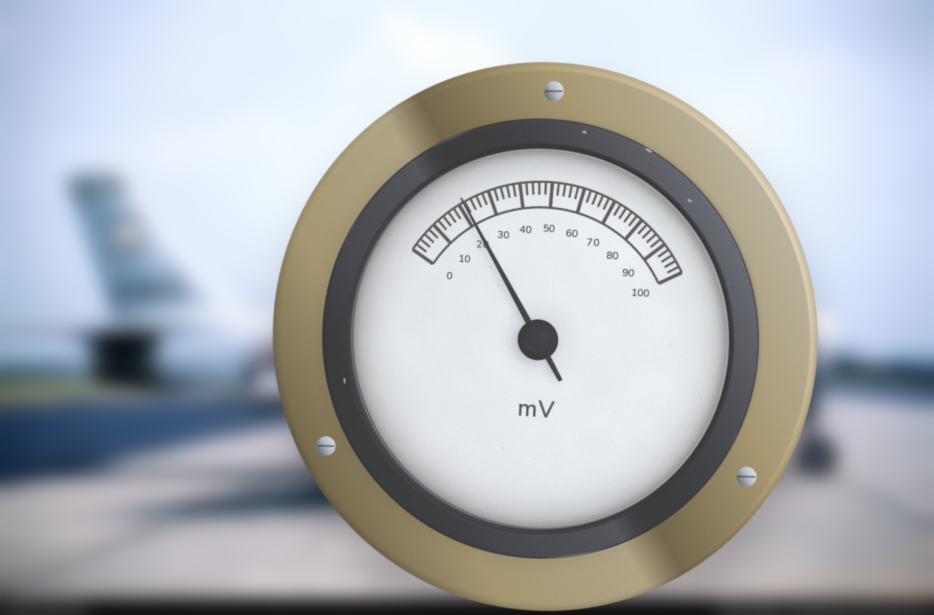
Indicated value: 22 mV
